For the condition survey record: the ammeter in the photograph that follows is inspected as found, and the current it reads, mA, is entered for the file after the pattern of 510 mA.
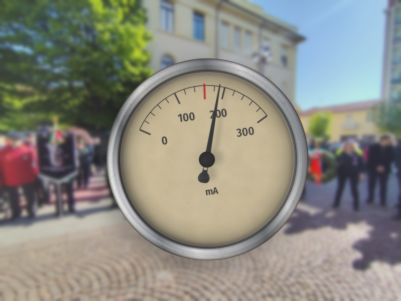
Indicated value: 190 mA
